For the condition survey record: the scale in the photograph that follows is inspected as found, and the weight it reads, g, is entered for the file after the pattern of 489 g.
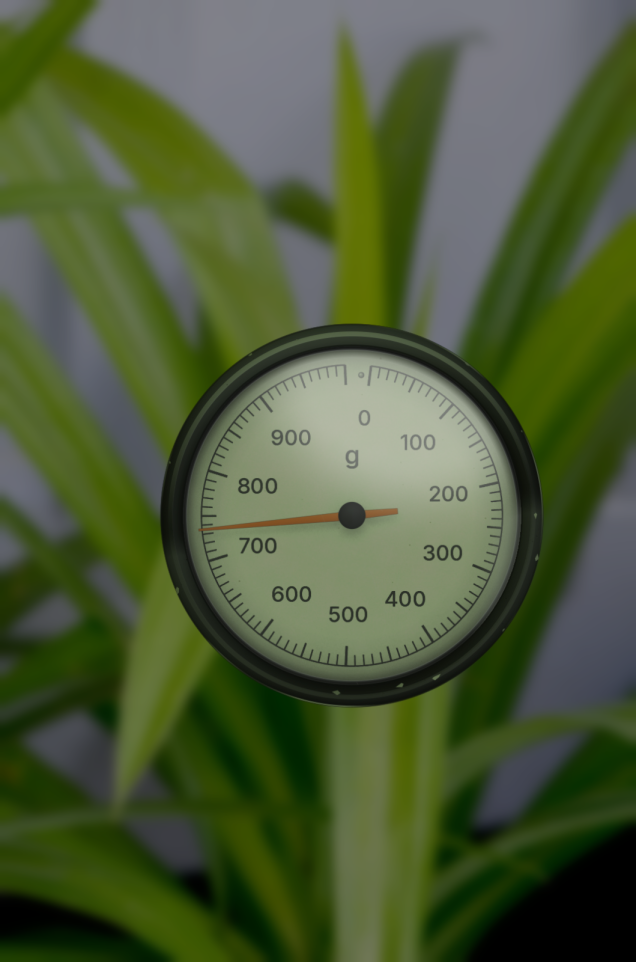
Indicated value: 735 g
